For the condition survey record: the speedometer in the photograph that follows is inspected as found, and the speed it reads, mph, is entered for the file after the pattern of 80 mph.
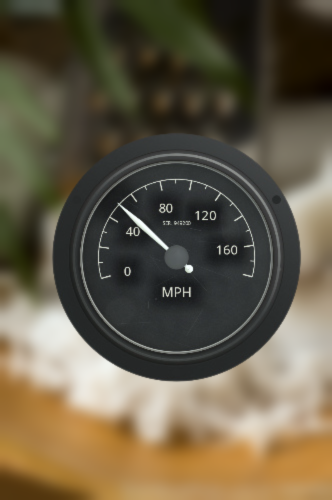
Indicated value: 50 mph
